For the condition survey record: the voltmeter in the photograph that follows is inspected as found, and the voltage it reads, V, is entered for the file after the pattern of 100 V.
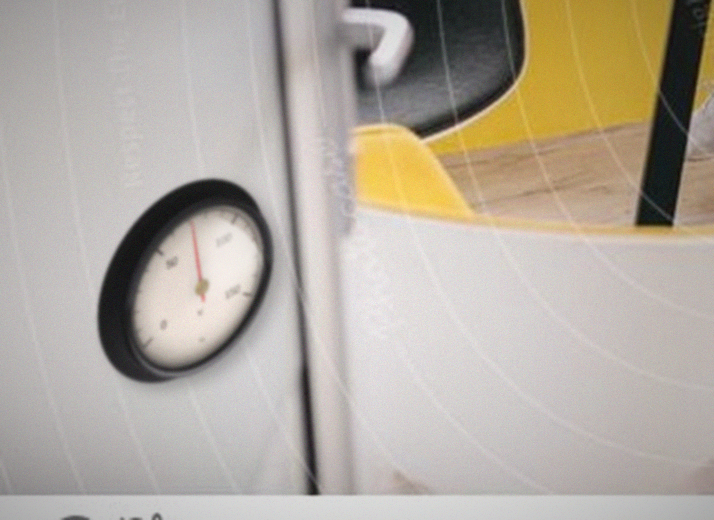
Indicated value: 70 V
